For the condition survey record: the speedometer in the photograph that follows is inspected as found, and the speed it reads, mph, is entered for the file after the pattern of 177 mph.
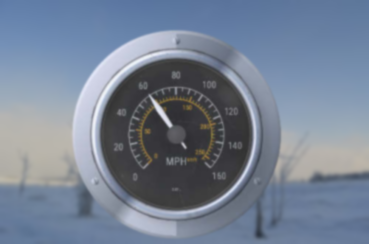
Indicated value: 60 mph
